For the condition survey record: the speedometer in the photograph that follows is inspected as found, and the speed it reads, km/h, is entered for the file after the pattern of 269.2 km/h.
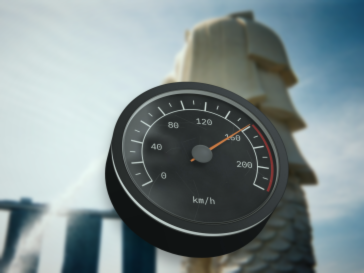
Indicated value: 160 km/h
